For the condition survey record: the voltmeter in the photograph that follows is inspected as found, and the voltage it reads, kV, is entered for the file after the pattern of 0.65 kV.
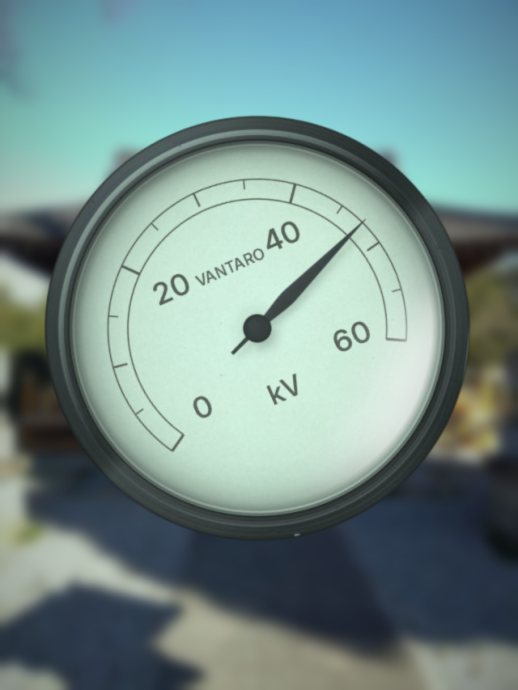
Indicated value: 47.5 kV
